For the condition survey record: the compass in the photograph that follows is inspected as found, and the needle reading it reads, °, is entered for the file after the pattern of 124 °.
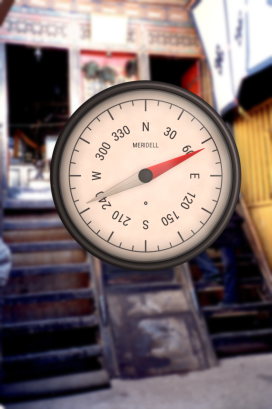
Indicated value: 65 °
